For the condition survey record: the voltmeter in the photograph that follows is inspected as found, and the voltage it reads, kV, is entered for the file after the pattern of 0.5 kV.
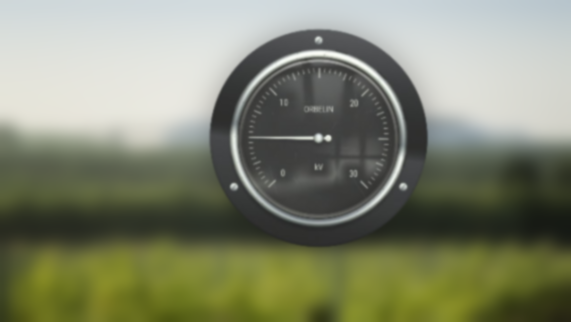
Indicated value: 5 kV
